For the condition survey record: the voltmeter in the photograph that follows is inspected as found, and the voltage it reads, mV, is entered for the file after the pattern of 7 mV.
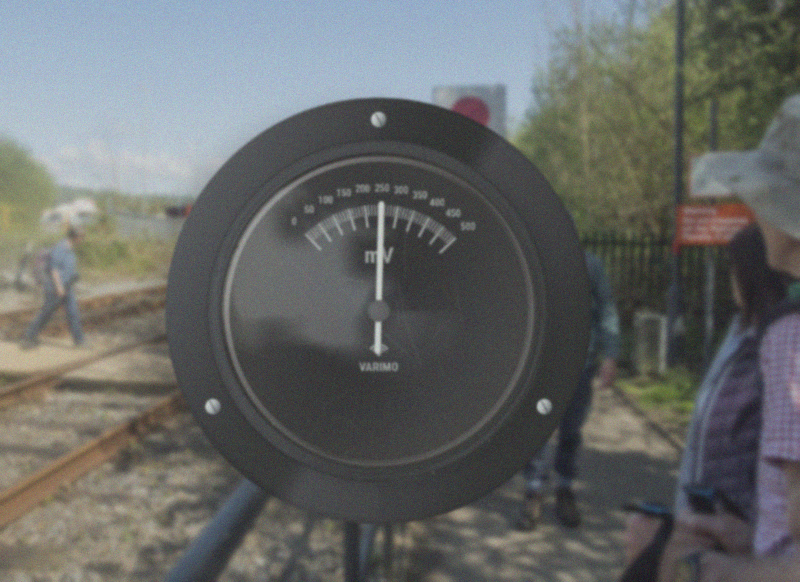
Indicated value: 250 mV
